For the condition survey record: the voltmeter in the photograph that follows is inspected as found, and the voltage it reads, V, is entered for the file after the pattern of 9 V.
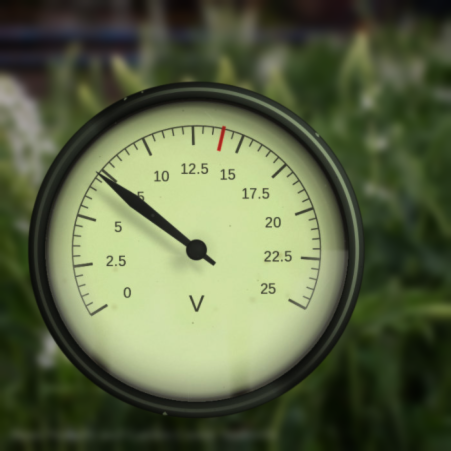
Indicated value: 7.25 V
